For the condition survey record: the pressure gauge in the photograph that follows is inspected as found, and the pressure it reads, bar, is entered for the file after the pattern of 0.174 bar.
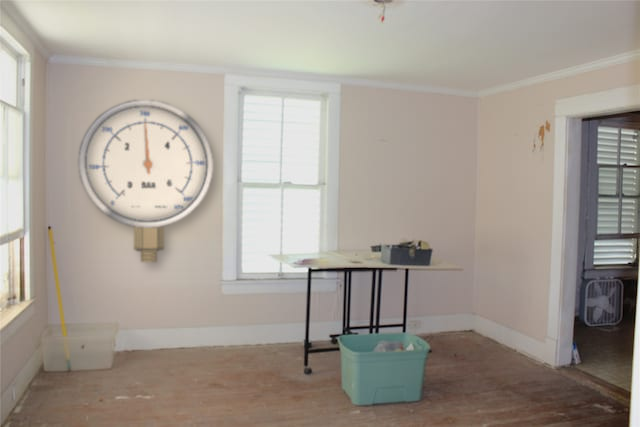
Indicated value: 3 bar
